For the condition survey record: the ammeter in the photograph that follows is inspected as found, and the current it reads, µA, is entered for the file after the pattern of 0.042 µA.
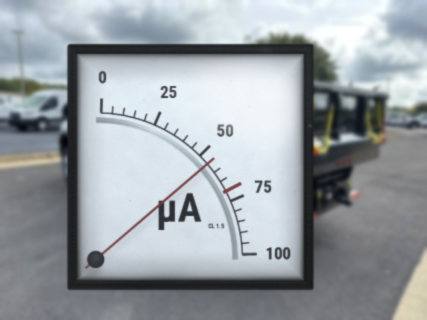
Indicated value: 55 µA
